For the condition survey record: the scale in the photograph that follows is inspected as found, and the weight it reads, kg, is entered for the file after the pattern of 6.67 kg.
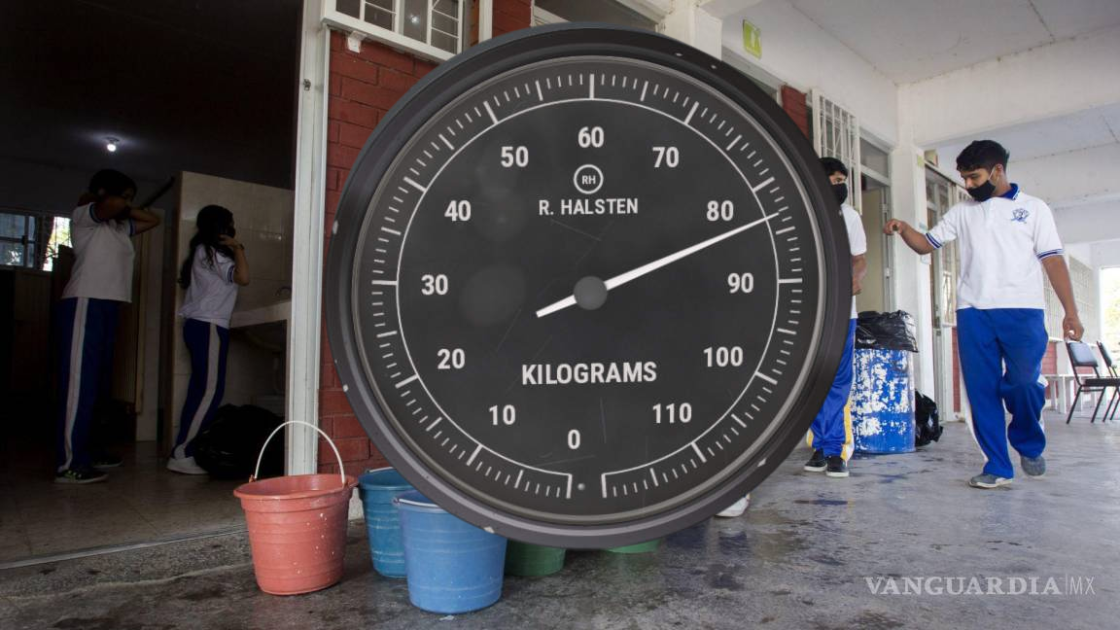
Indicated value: 83 kg
